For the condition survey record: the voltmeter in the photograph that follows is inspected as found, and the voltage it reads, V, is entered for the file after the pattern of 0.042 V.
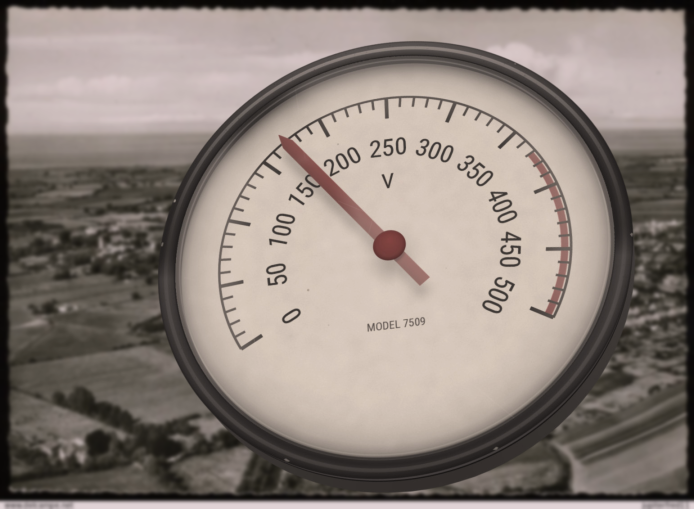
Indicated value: 170 V
